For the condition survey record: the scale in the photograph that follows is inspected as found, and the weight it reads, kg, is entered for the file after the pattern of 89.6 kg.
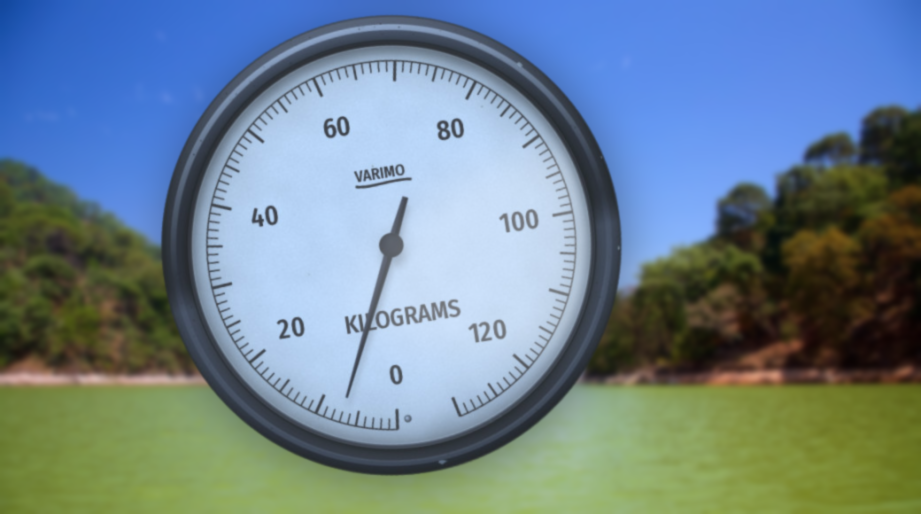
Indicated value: 7 kg
